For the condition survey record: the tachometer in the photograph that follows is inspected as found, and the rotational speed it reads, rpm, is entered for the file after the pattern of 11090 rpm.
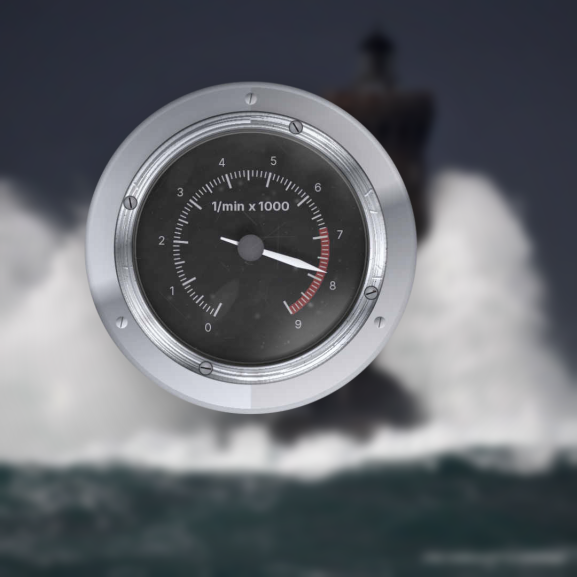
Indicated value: 7800 rpm
